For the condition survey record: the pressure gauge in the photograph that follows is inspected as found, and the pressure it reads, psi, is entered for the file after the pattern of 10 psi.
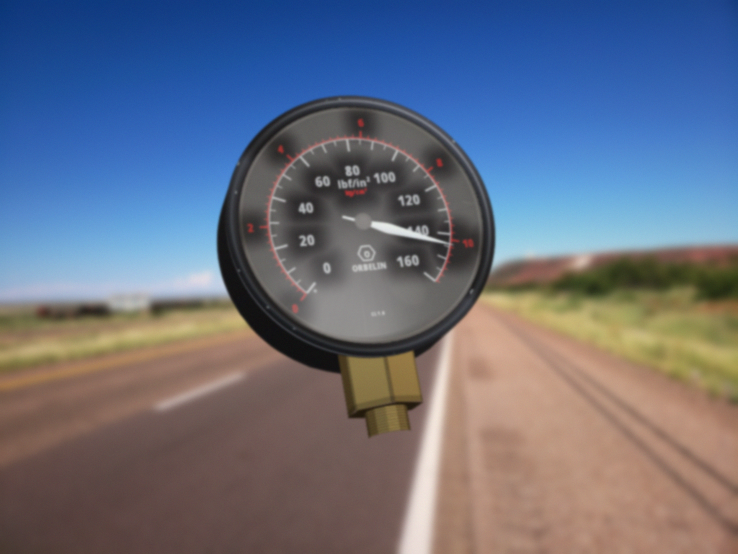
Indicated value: 145 psi
